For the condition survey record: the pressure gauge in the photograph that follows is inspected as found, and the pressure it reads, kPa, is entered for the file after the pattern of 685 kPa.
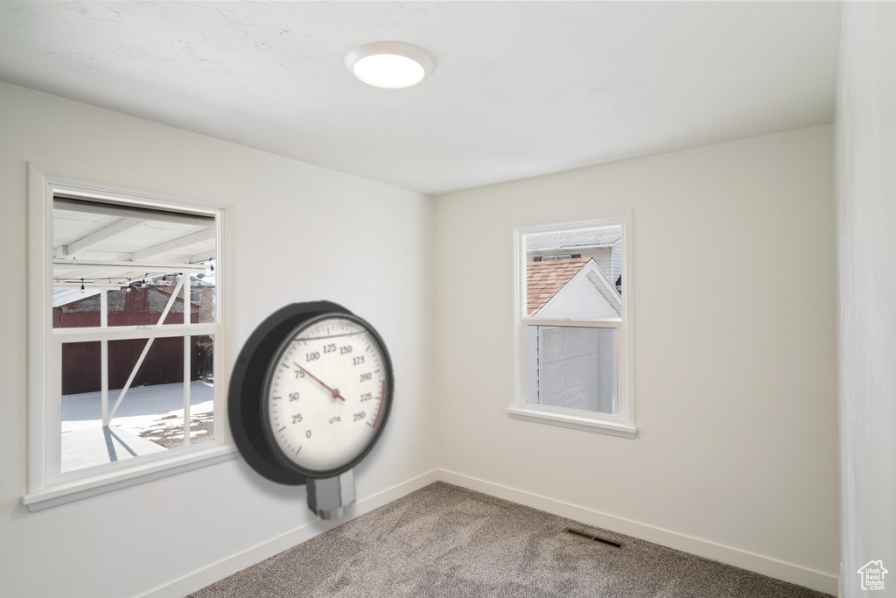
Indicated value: 80 kPa
